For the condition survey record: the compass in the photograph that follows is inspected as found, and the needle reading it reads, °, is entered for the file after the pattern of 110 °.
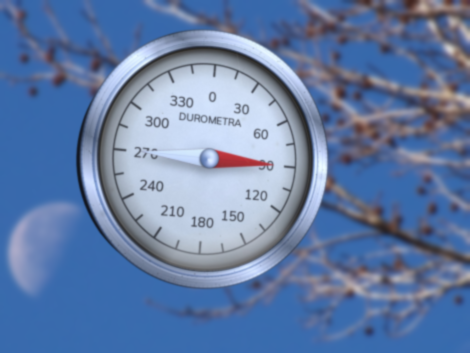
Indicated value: 90 °
